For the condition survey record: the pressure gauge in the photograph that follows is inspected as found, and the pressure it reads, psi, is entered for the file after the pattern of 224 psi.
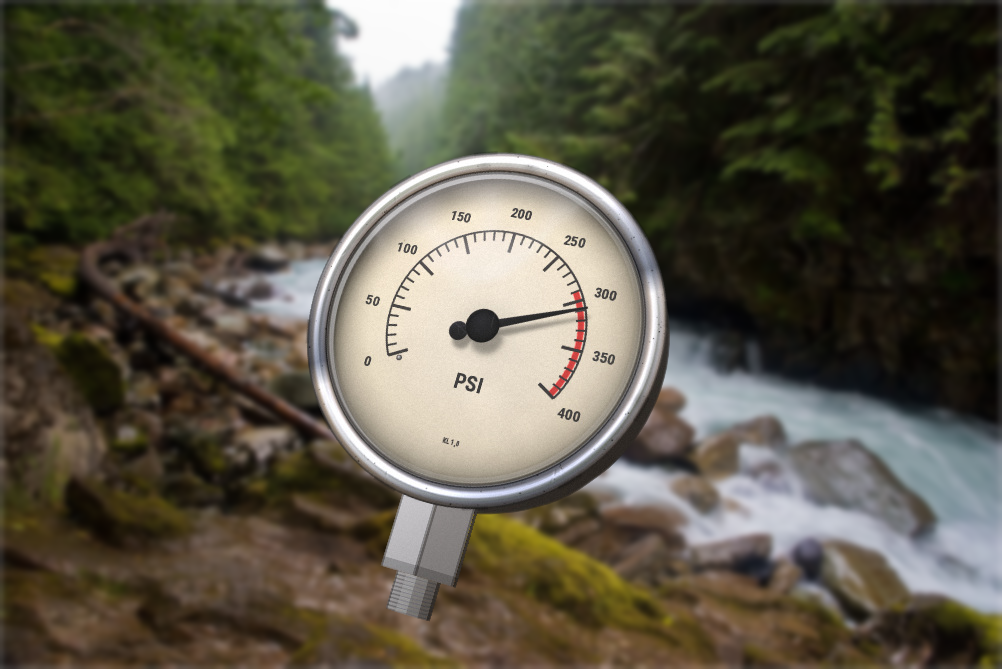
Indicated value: 310 psi
